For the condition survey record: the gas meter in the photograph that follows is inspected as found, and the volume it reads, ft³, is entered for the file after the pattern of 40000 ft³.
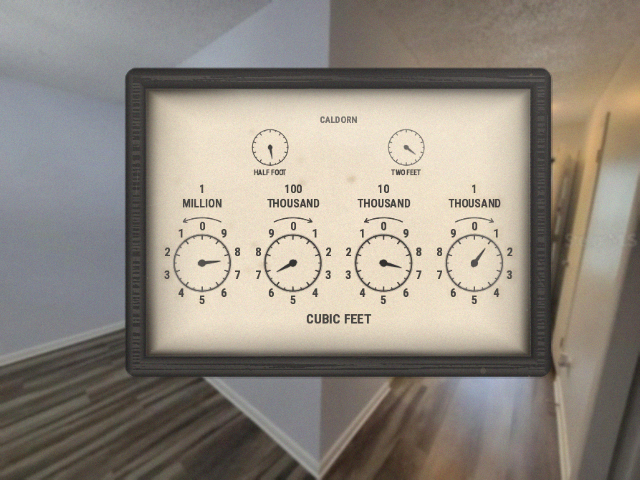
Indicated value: 767100 ft³
